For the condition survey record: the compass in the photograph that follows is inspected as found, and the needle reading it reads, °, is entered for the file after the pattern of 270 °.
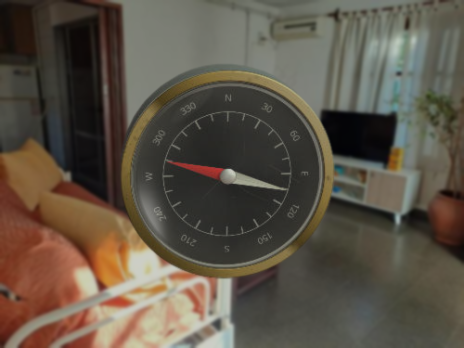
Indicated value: 285 °
